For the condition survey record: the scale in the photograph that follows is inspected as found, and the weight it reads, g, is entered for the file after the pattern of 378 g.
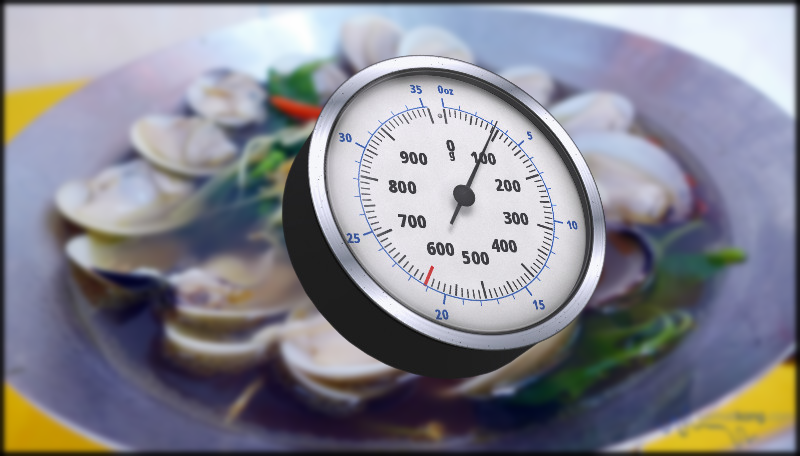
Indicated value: 90 g
